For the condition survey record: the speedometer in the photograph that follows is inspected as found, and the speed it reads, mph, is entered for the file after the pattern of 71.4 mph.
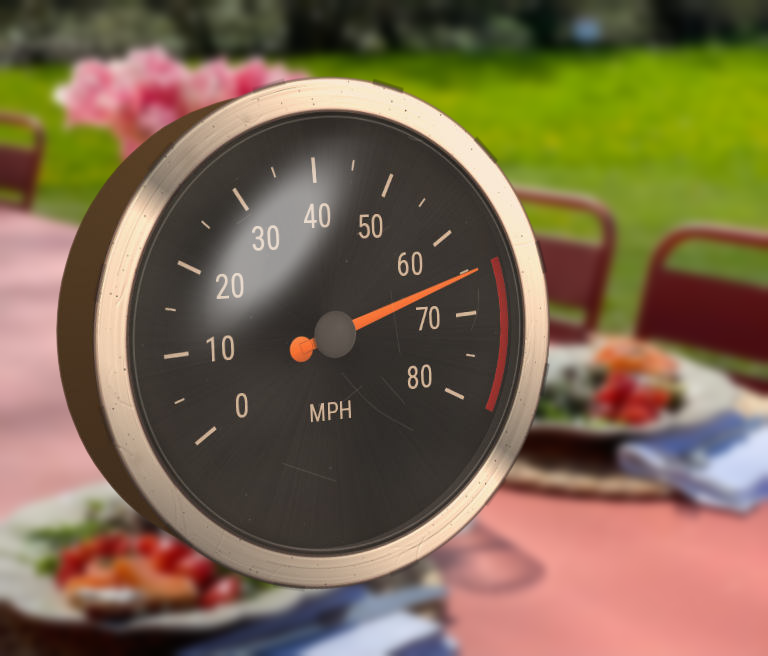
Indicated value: 65 mph
